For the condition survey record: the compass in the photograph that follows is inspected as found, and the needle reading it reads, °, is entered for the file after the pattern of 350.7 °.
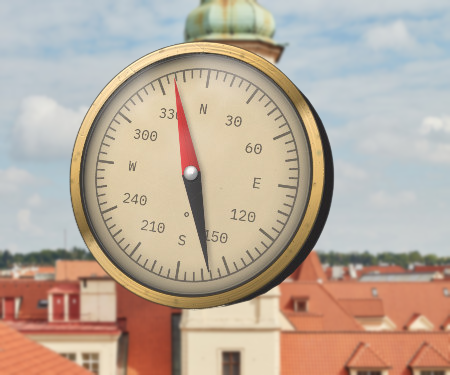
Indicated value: 340 °
